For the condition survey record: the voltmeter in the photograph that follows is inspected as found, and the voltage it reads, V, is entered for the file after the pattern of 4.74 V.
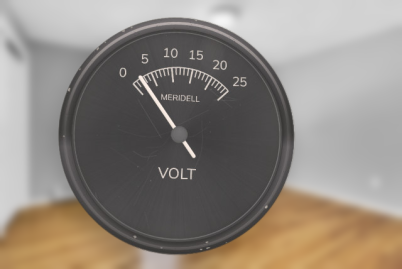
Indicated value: 2 V
